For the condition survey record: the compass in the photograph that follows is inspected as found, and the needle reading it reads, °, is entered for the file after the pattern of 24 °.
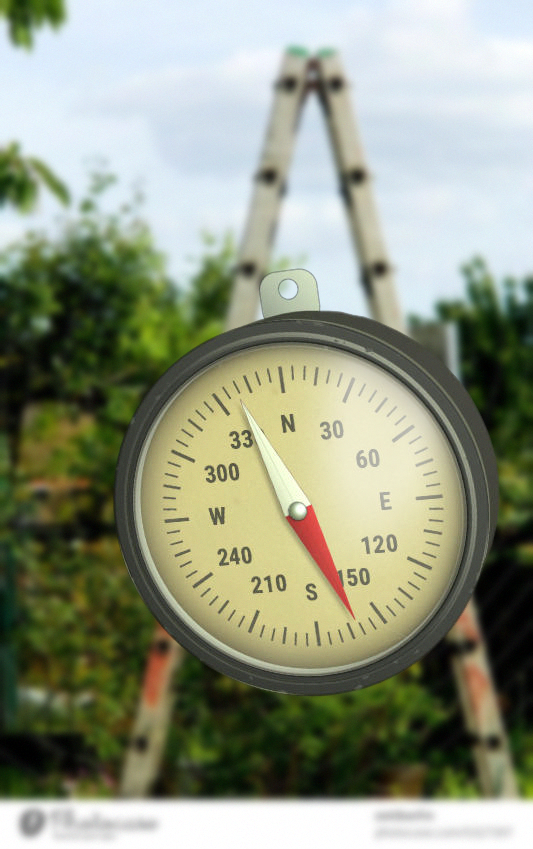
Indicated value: 160 °
